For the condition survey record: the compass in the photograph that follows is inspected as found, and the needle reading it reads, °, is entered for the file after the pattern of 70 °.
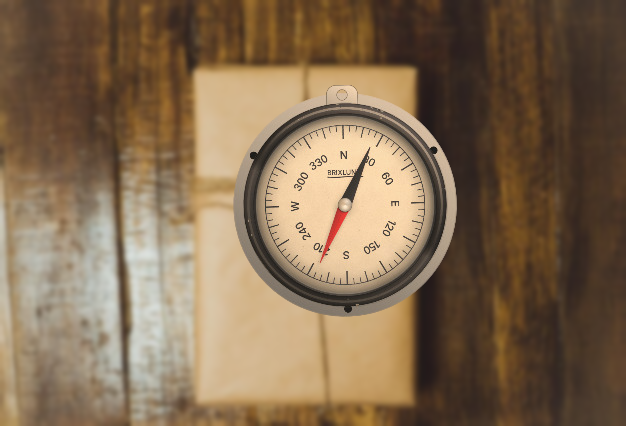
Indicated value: 205 °
